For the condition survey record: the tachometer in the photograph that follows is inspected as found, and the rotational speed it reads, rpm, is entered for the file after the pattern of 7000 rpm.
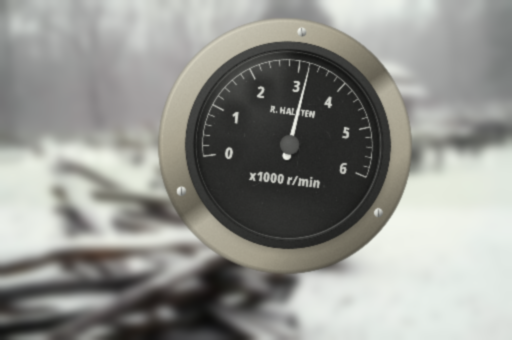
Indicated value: 3200 rpm
